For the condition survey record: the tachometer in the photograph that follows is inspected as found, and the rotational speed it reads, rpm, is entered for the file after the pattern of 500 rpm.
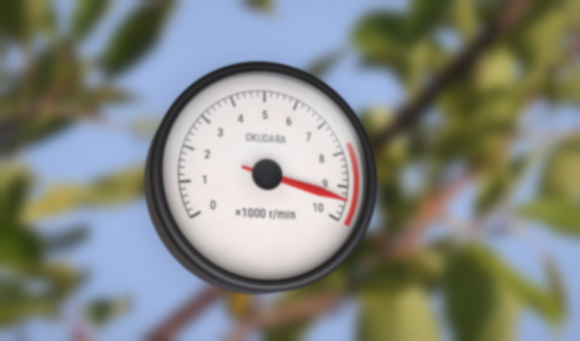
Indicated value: 9400 rpm
